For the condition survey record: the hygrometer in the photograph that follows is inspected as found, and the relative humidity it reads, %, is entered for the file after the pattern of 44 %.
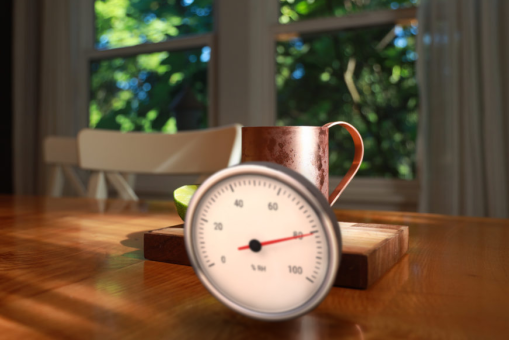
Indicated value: 80 %
